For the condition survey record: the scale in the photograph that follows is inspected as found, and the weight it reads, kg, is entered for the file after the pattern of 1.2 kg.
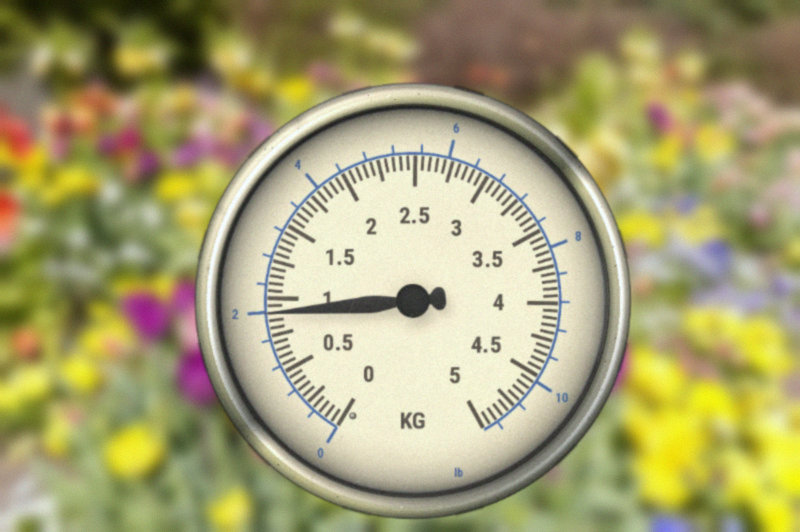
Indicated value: 0.9 kg
